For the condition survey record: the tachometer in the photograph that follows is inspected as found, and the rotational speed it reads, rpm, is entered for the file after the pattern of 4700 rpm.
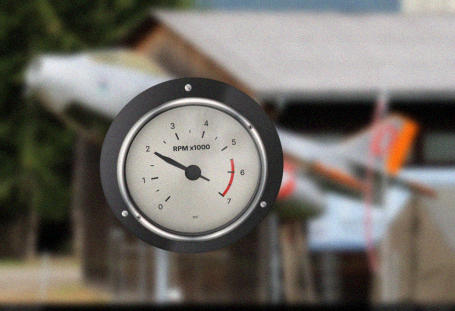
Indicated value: 2000 rpm
